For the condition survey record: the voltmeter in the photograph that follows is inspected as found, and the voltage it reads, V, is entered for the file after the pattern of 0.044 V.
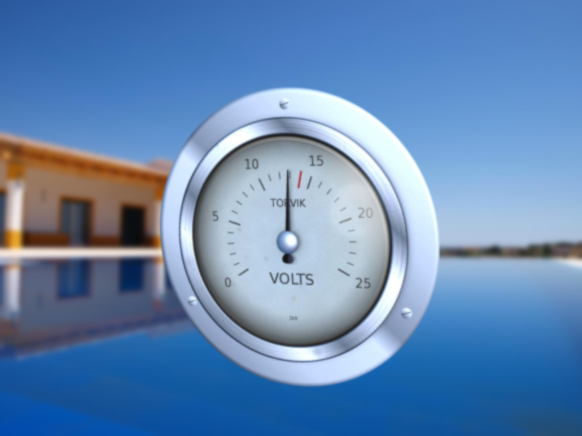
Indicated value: 13 V
